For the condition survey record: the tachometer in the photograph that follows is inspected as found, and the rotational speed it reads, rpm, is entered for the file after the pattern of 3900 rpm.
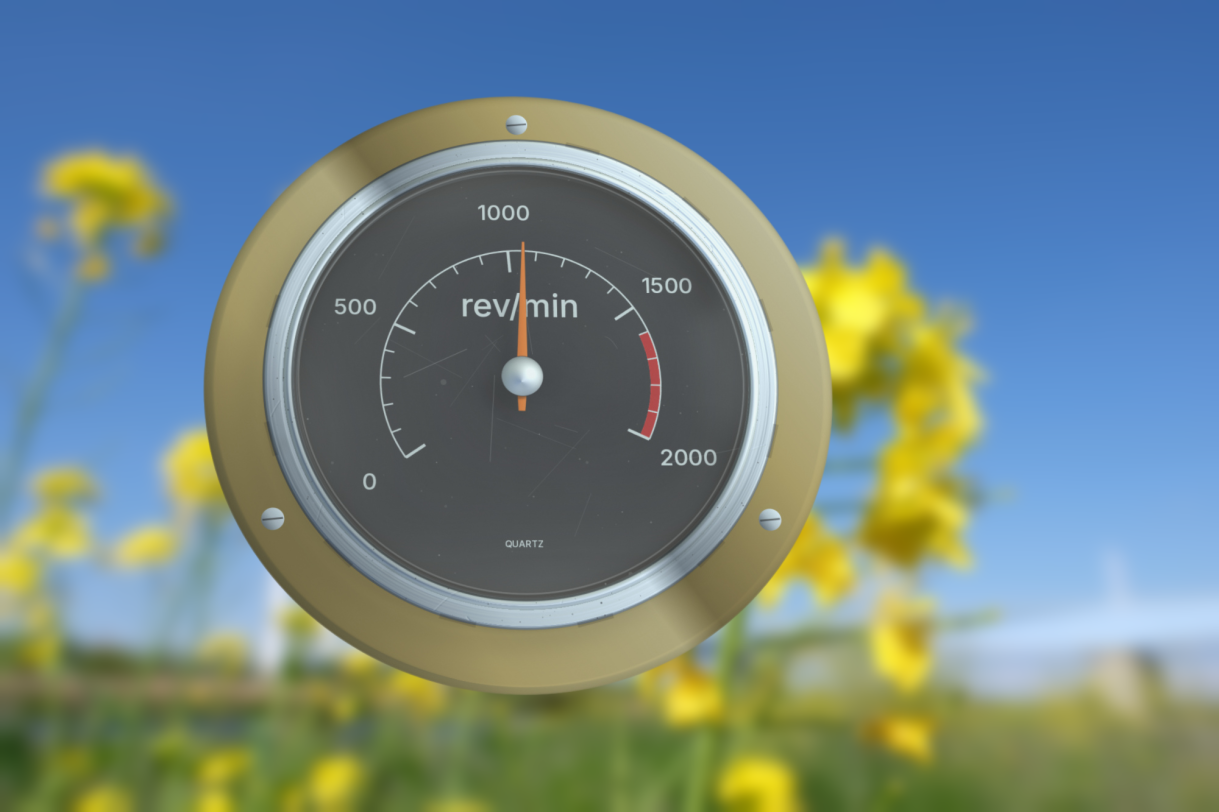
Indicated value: 1050 rpm
